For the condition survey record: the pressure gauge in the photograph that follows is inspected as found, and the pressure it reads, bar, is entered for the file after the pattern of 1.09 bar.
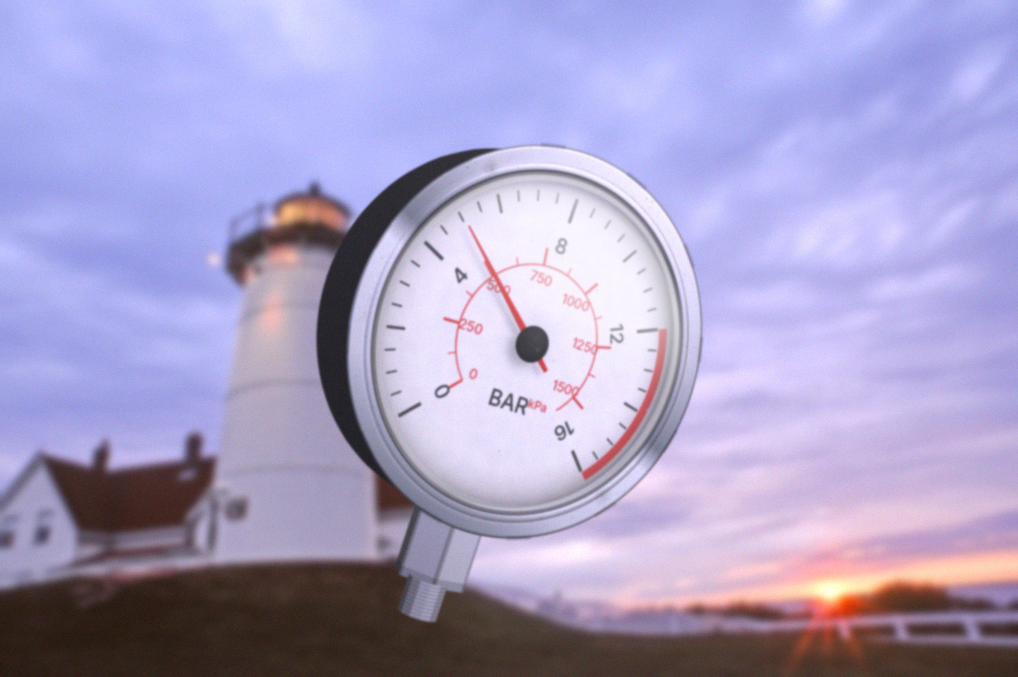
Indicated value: 5 bar
